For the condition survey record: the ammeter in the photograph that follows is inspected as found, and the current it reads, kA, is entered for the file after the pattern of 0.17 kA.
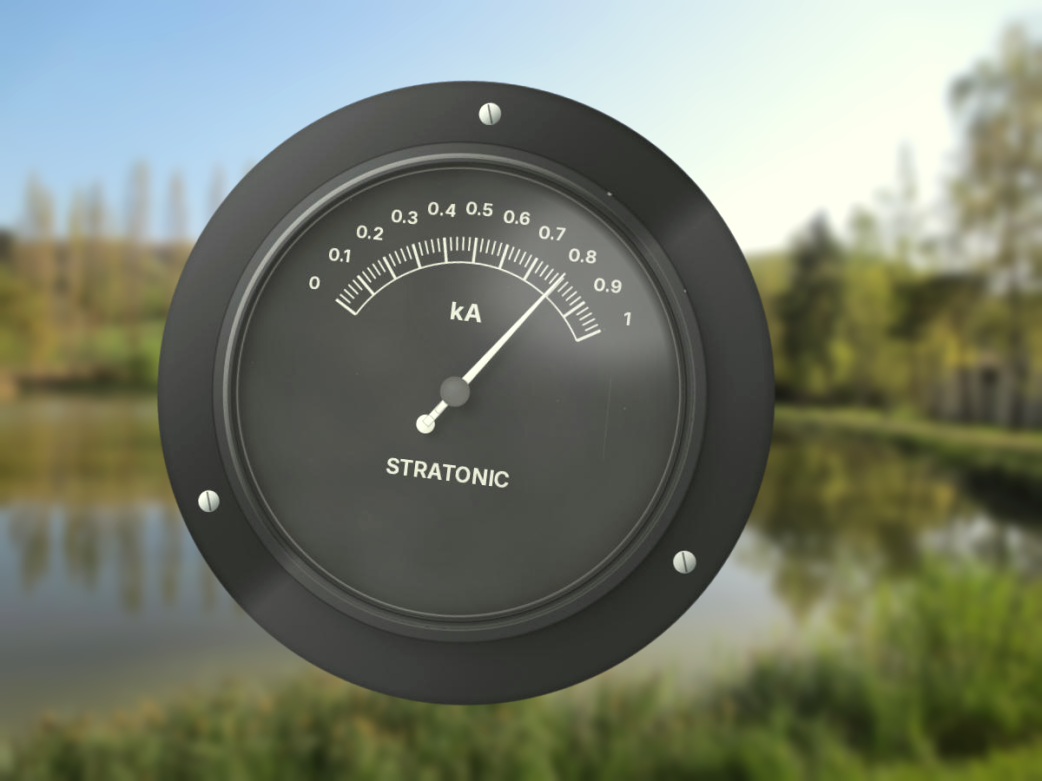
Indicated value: 0.8 kA
